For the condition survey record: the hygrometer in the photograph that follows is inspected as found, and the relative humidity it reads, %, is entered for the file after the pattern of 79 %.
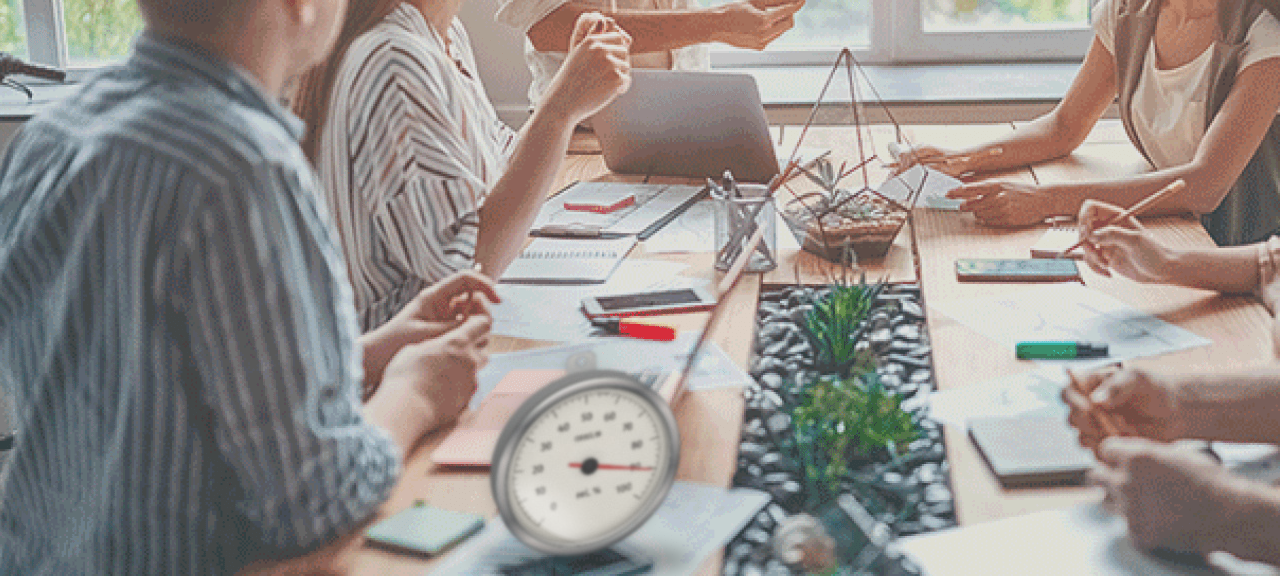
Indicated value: 90 %
